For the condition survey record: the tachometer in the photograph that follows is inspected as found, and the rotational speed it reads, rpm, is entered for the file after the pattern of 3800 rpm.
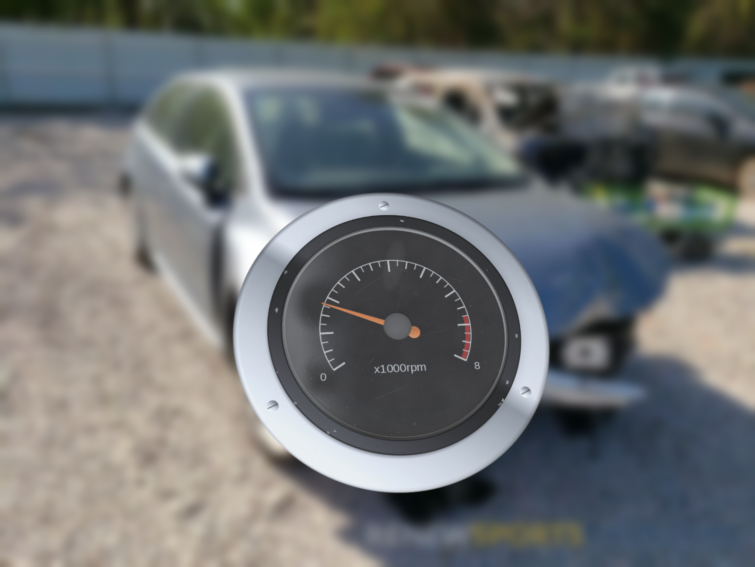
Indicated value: 1750 rpm
